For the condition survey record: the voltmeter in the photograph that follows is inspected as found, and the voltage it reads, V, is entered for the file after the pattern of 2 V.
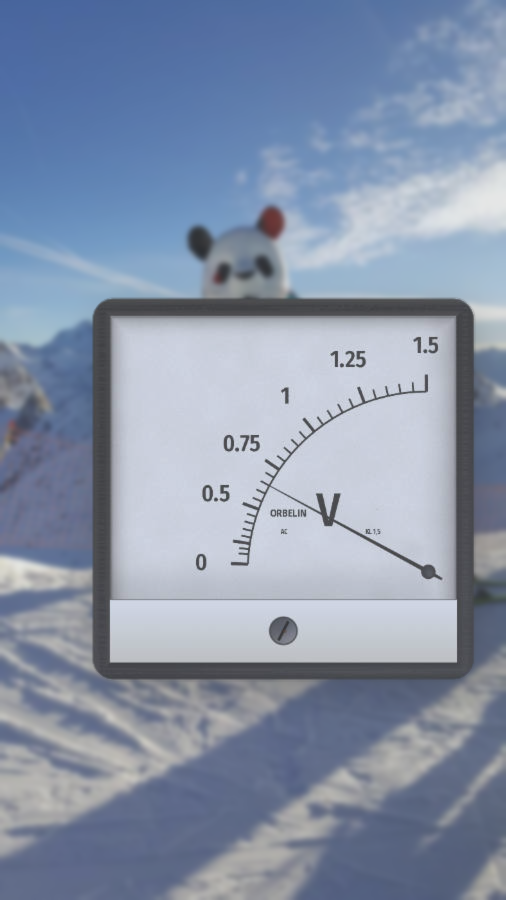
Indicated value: 0.65 V
